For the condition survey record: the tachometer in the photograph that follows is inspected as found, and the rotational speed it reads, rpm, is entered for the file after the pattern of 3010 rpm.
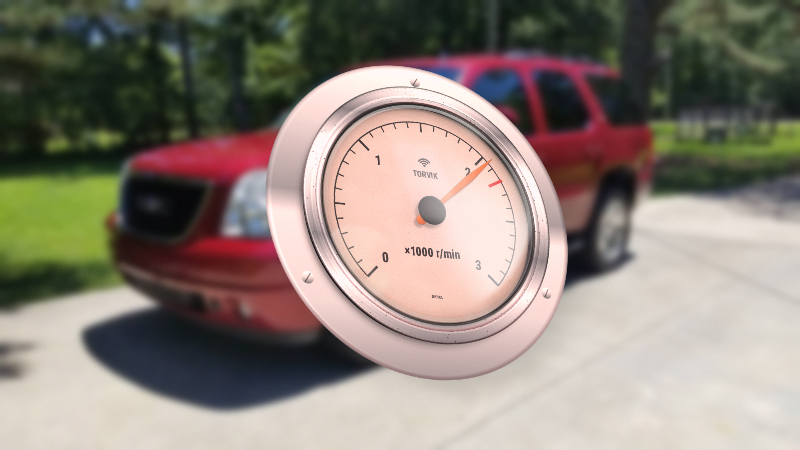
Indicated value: 2050 rpm
